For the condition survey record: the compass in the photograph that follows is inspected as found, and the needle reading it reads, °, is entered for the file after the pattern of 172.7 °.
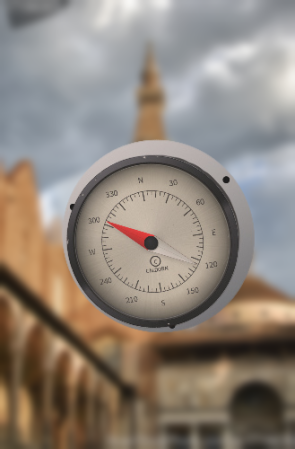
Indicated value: 305 °
